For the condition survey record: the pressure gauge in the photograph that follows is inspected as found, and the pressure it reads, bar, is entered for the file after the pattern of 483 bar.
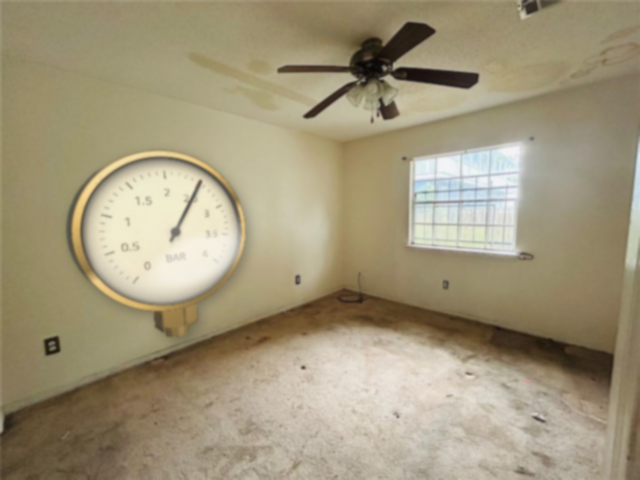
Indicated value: 2.5 bar
